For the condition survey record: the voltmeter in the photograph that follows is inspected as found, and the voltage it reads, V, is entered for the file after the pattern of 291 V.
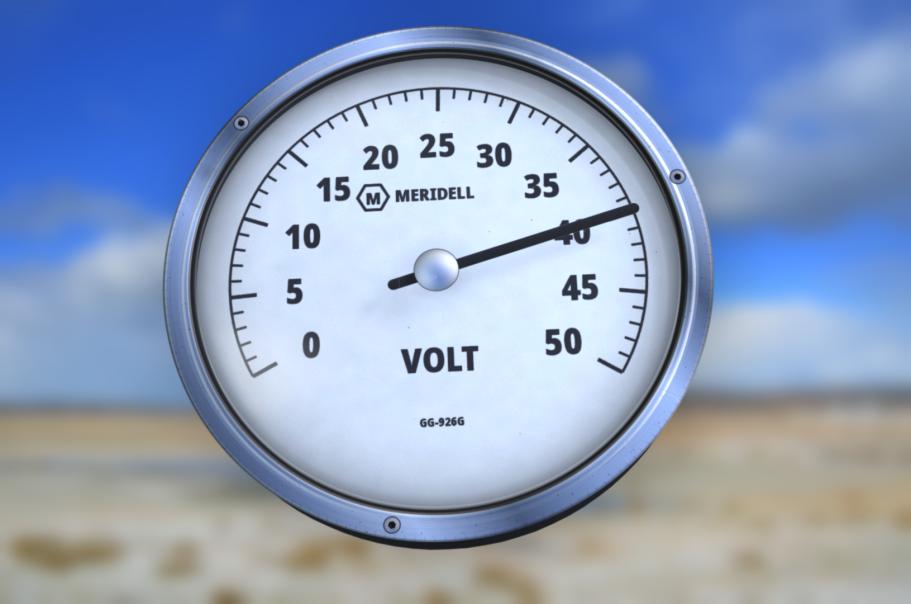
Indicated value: 40 V
